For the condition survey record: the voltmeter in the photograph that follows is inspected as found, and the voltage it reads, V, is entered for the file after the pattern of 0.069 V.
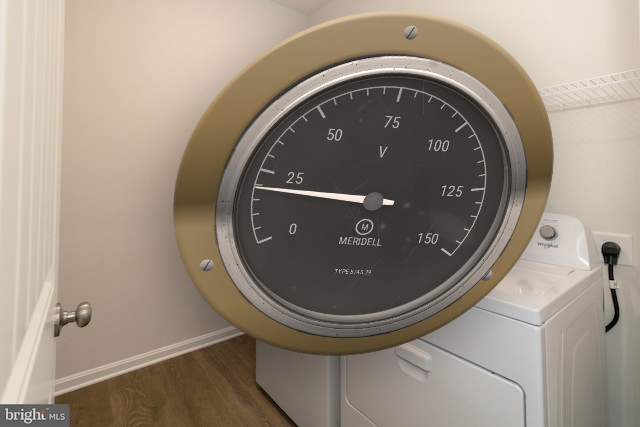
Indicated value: 20 V
